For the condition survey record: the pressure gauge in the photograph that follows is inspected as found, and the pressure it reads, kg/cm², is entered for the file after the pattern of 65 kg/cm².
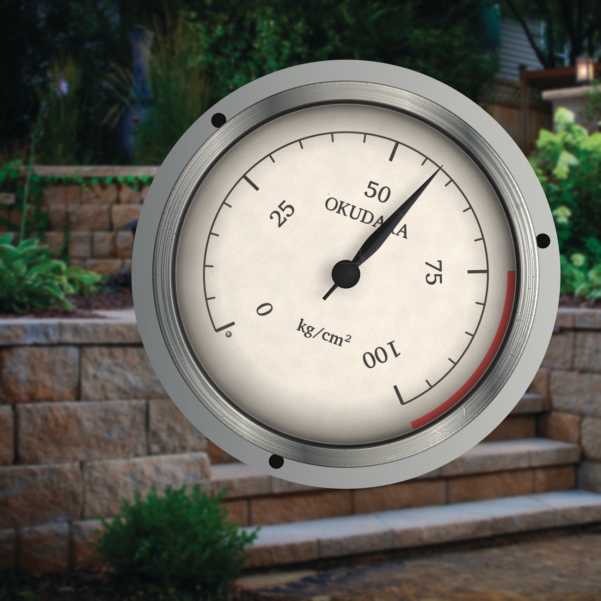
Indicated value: 57.5 kg/cm²
